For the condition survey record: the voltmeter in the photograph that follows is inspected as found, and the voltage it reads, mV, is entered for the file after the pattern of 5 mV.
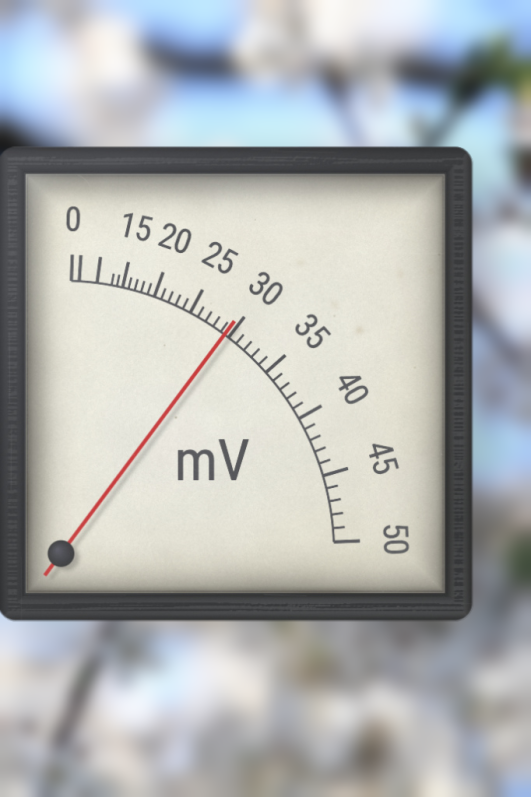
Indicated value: 29.5 mV
